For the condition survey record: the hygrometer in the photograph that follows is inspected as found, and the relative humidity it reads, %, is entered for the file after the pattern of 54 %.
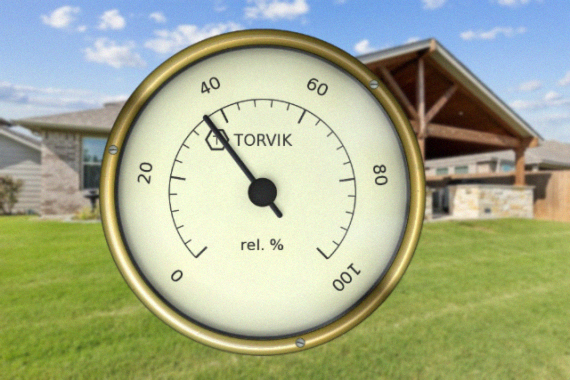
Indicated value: 36 %
